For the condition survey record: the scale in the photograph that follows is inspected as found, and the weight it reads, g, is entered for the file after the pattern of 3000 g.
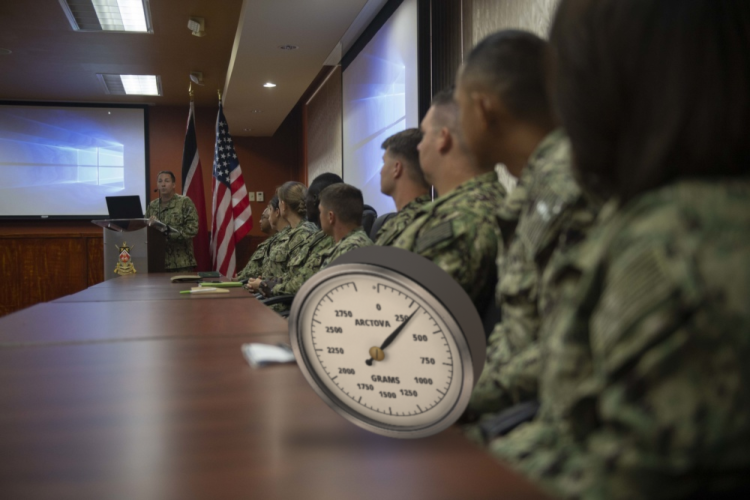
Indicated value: 300 g
